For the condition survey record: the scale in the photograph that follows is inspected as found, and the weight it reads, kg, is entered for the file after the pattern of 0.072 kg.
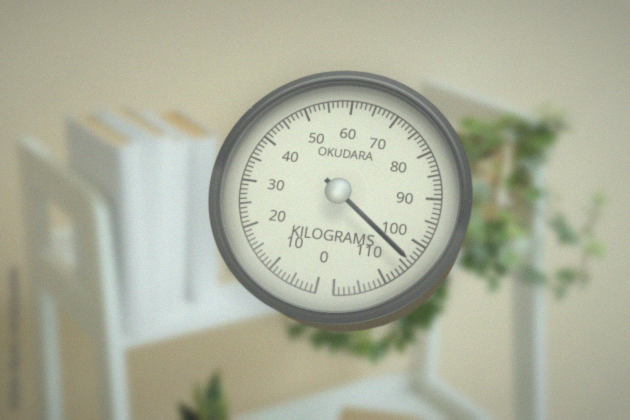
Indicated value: 104 kg
